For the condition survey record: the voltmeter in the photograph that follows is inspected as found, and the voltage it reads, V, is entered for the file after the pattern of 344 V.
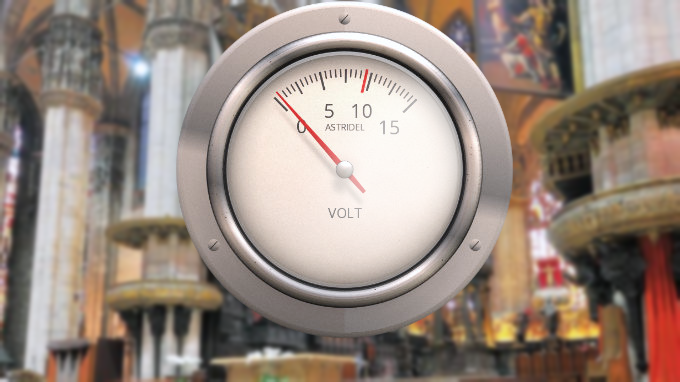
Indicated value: 0.5 V
